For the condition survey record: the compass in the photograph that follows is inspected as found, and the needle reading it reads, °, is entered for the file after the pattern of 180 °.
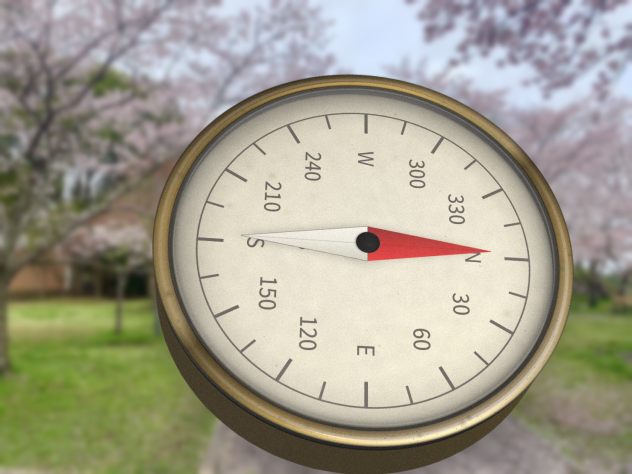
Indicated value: 0 °
